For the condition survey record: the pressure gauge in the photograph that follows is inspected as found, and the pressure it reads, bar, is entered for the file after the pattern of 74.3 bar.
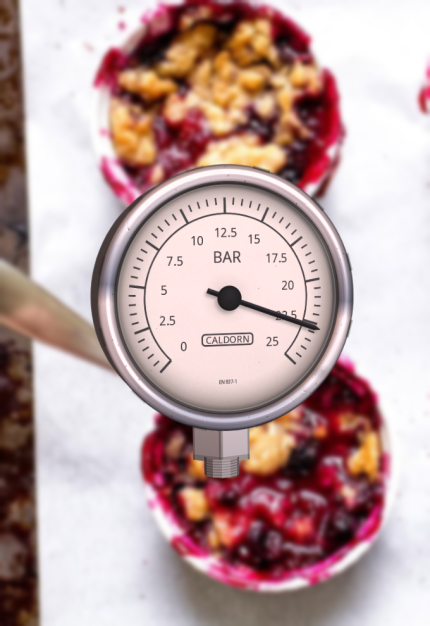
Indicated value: 22.75 bar
